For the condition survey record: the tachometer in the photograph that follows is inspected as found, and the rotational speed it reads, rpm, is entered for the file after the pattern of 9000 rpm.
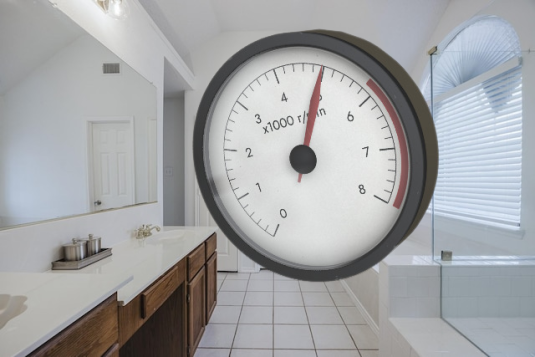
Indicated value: 5000 rpm
